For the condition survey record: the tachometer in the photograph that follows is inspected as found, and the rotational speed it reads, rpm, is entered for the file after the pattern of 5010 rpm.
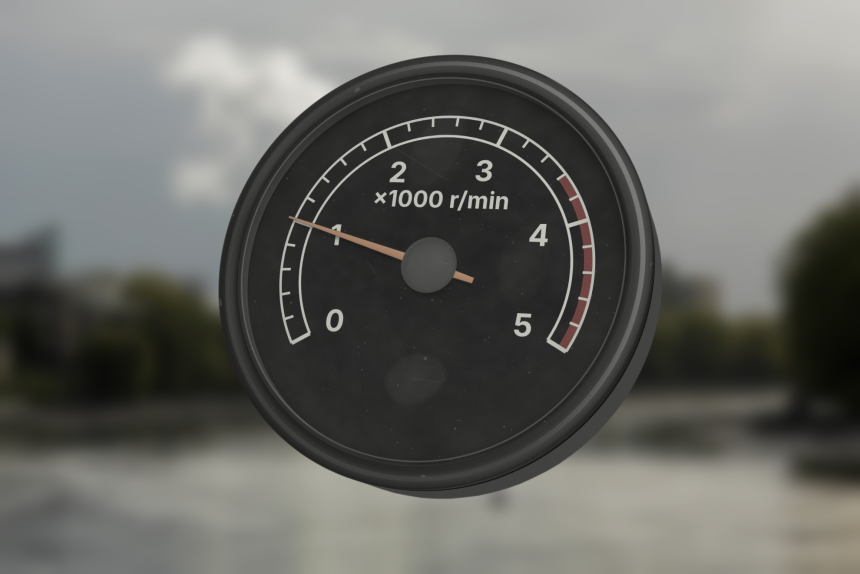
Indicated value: 1000 rpm
